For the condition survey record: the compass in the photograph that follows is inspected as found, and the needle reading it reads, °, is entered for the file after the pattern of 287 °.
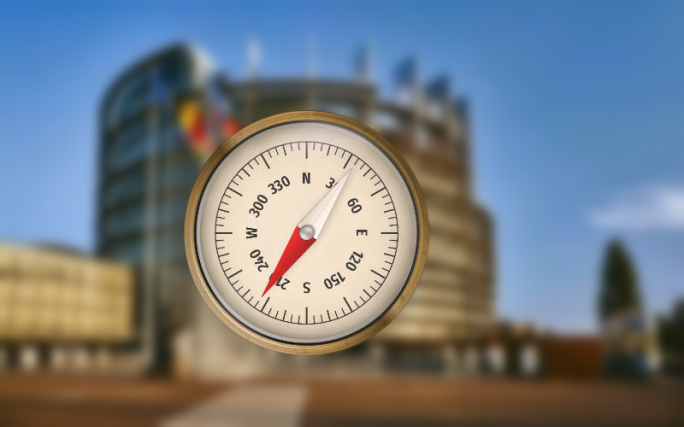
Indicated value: 215 °
